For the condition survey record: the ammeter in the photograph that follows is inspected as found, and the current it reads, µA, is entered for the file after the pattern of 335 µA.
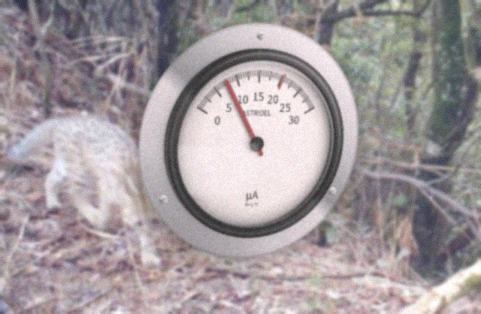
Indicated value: 7.5 µA
